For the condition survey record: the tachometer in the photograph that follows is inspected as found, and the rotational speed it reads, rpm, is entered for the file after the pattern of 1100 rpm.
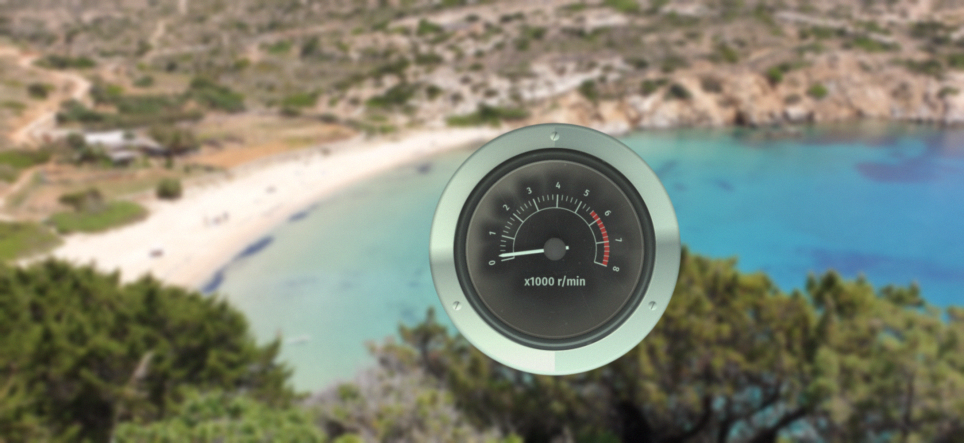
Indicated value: 200 rpm
